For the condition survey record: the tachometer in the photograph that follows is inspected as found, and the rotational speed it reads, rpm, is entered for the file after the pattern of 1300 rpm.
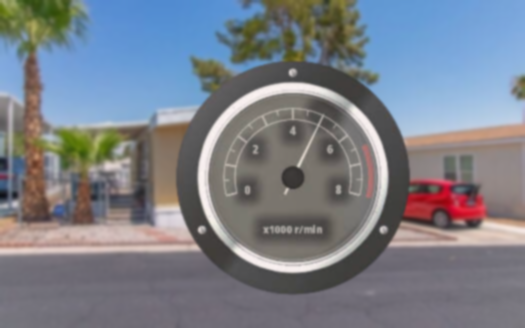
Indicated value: 5000 rpm
